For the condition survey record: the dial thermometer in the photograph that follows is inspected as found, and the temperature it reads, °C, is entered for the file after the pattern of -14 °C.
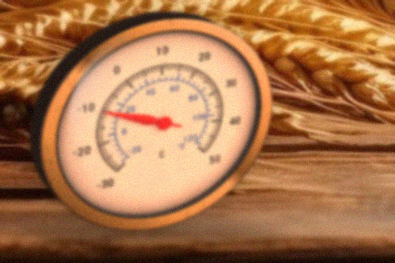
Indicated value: -10 °C
